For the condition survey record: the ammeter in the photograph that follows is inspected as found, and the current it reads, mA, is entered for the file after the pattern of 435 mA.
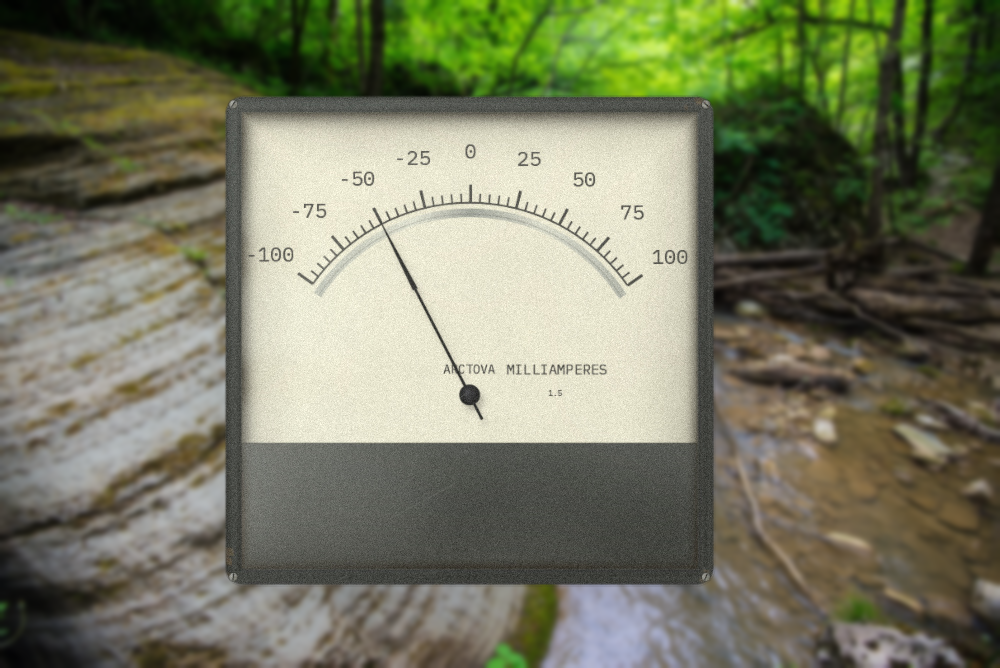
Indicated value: -50 mA
